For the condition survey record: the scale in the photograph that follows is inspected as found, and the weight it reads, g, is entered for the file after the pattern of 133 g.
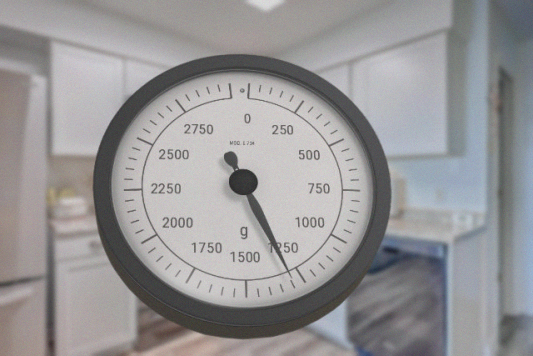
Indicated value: 1300 g
